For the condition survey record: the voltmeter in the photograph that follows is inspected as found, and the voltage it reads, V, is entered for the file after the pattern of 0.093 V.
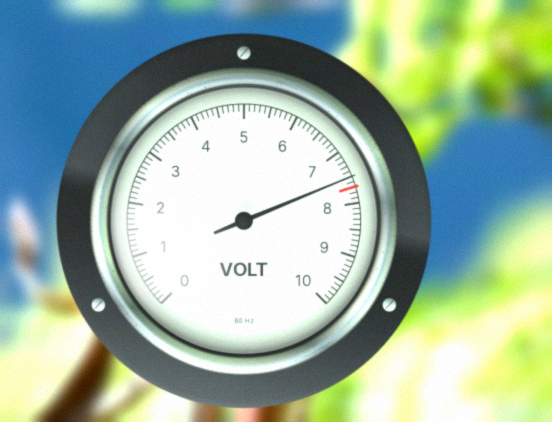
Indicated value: 7.5 V
